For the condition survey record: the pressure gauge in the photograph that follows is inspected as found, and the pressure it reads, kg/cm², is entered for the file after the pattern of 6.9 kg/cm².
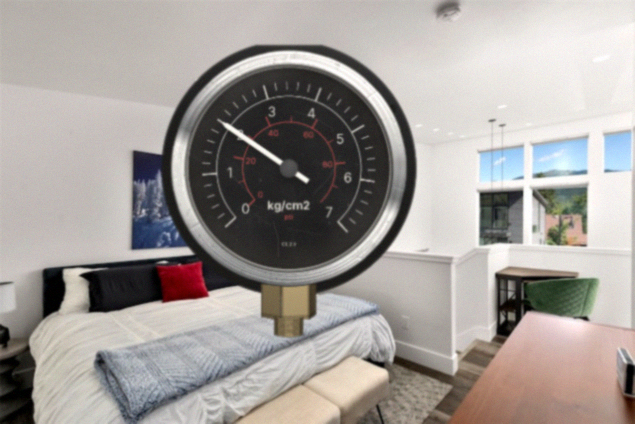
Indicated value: 2 kg/cm²
